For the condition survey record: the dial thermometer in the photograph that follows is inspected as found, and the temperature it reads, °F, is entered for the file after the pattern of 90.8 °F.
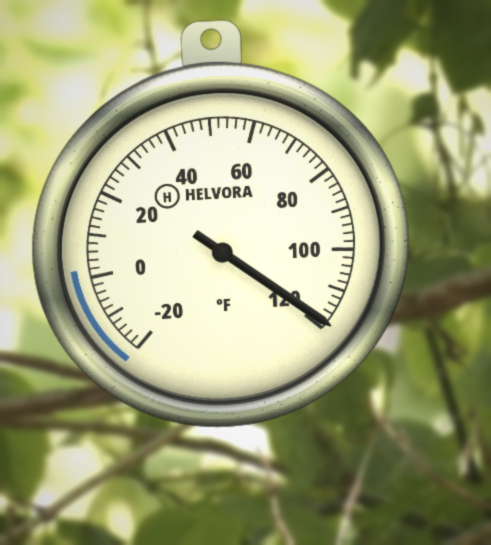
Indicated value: 118 °F
